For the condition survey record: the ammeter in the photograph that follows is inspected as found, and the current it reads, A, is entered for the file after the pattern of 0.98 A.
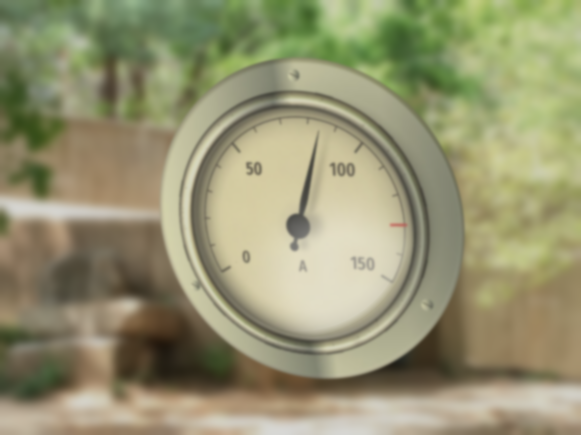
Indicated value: 85 A
